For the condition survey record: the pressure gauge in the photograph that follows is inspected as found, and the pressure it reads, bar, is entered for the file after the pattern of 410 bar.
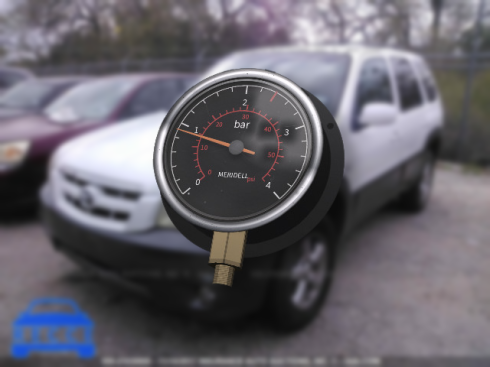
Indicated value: 0.9 bar
